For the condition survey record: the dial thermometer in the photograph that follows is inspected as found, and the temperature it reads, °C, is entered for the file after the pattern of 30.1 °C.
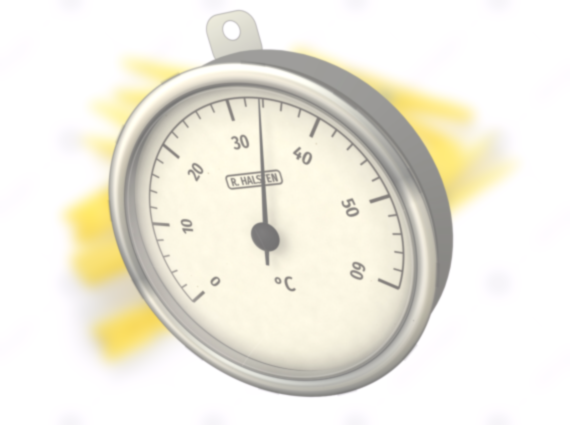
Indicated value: 34 °C
